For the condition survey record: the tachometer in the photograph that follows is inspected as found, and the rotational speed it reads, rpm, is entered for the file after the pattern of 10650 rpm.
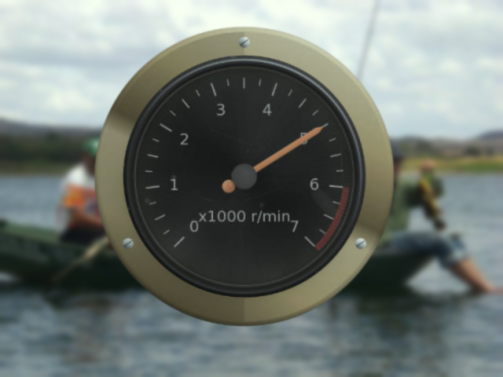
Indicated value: 5000 rpm
